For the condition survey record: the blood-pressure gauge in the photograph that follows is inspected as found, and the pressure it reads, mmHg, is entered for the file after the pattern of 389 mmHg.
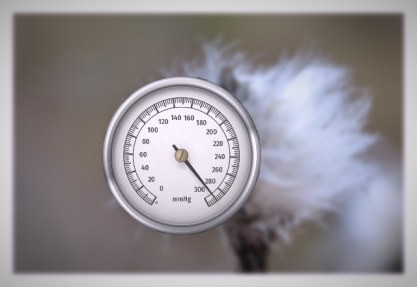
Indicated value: 290 mmHg
